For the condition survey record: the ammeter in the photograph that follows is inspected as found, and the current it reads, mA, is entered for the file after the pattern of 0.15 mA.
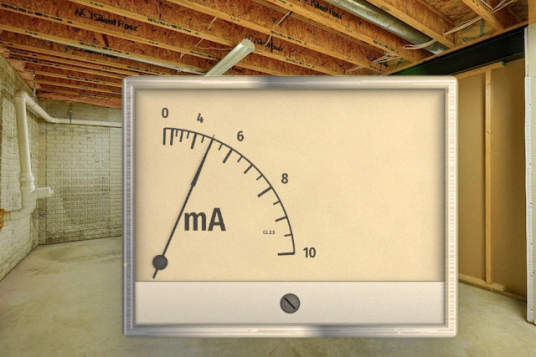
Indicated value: 5 mA
